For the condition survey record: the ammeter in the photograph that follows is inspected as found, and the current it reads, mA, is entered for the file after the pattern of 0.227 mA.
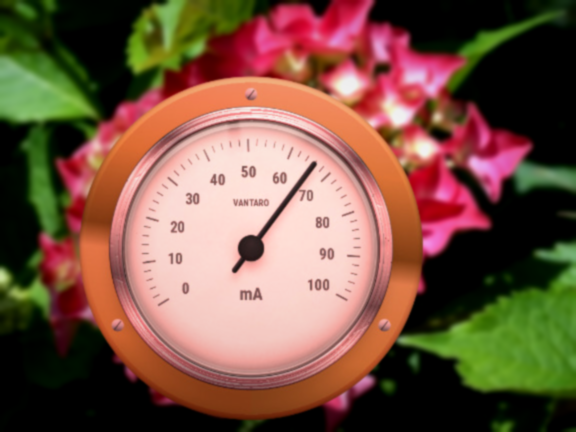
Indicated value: 66 mA
